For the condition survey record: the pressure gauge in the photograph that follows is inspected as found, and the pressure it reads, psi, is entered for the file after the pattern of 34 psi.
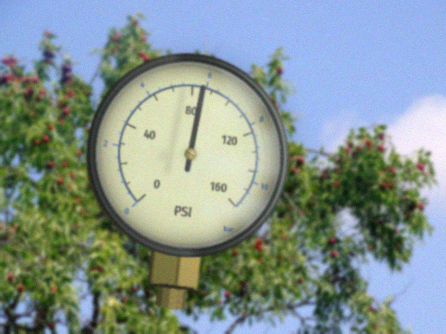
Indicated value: 85 psi
